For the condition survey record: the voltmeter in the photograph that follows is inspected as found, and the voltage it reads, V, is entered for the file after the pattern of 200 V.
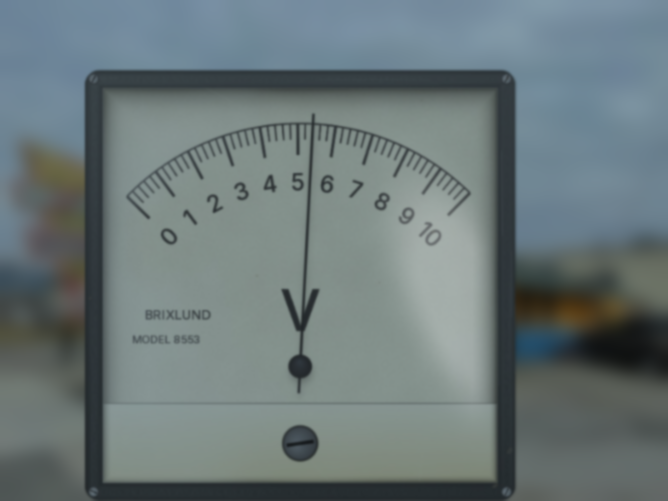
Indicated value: 5.4 V
